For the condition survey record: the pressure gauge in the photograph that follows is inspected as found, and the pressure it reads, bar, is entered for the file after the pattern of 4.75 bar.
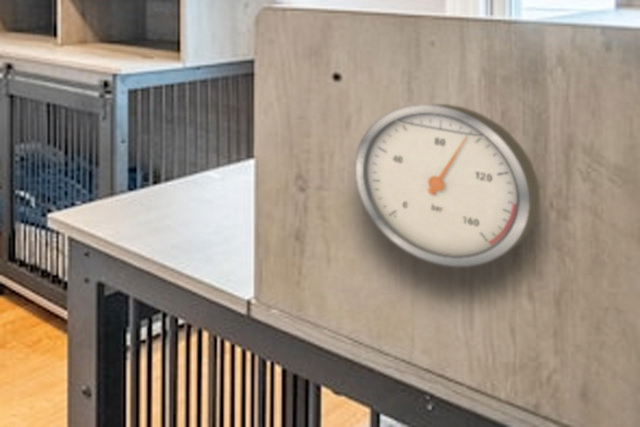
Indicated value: 95 bar
